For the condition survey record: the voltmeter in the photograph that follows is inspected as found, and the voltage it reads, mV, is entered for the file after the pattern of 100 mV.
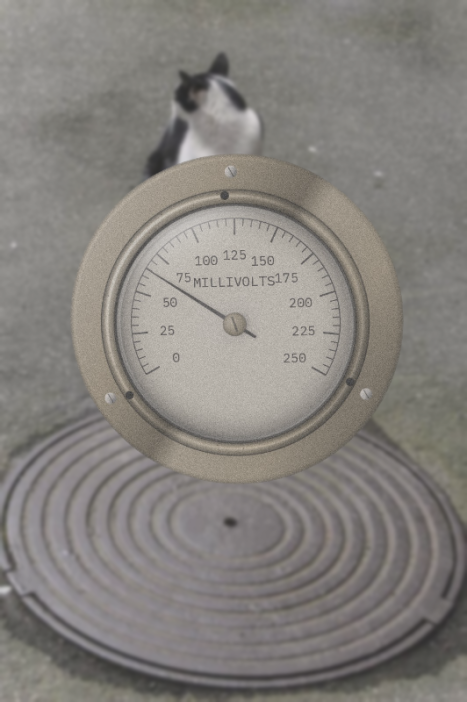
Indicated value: 65 mV
